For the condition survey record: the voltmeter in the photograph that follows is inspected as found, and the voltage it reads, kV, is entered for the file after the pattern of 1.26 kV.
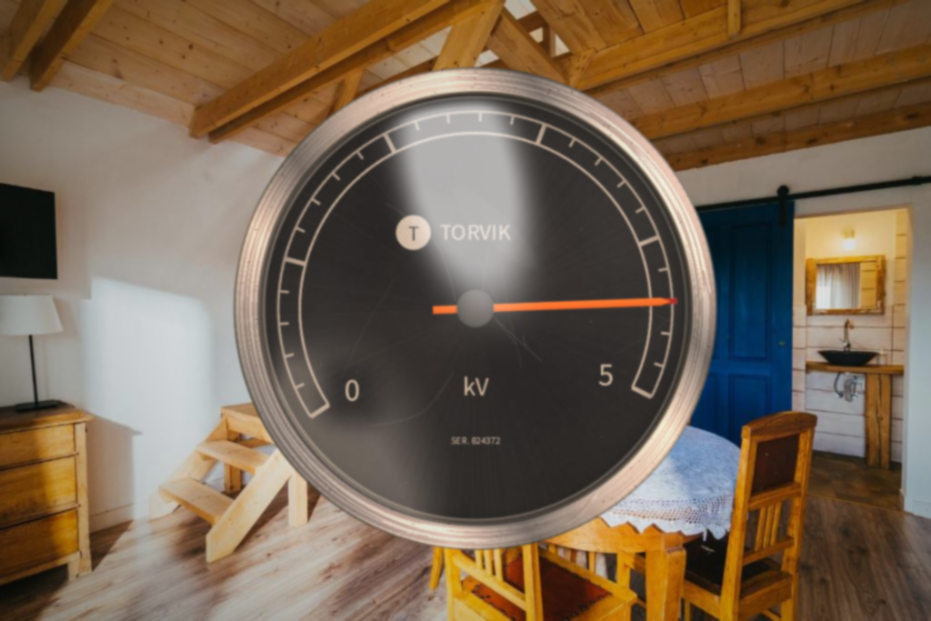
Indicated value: 4.4 kV
